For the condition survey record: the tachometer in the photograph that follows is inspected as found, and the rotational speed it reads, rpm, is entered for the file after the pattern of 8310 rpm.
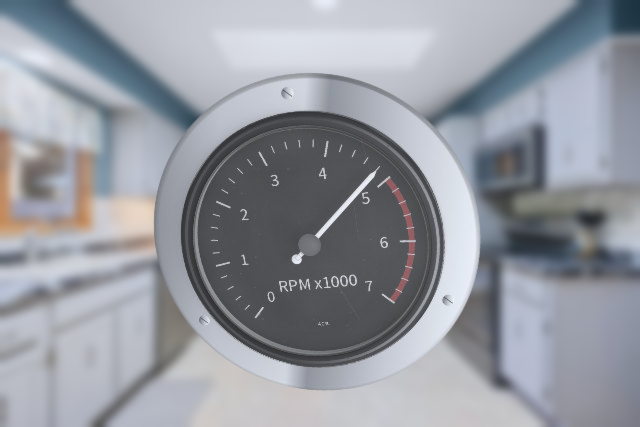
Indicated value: 4800 rpm
